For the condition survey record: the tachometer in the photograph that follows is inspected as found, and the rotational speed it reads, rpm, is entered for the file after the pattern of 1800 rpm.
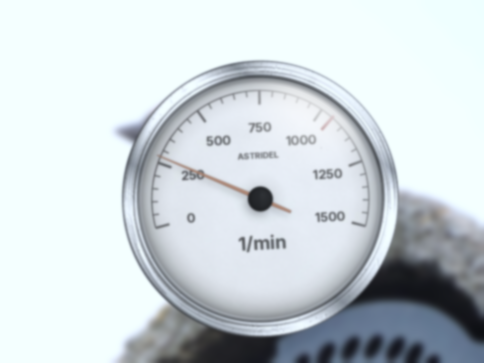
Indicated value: 275 rpm
